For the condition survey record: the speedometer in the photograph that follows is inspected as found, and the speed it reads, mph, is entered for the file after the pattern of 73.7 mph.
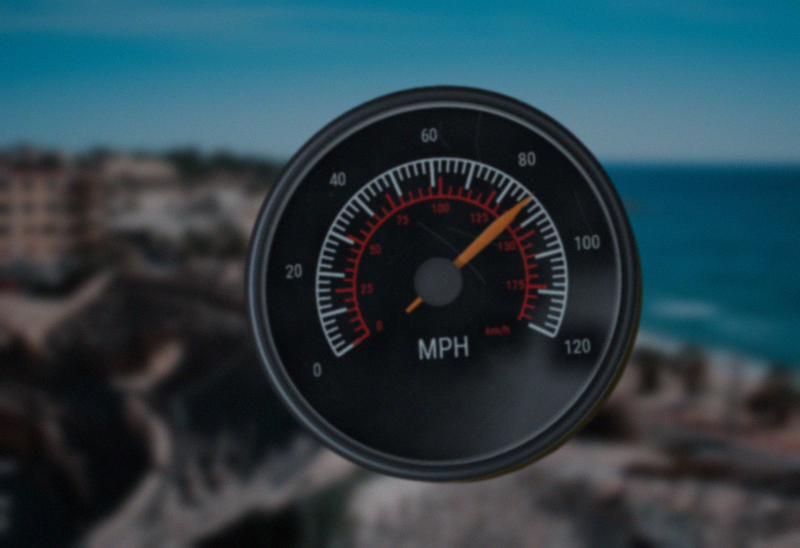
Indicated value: 86 mph
